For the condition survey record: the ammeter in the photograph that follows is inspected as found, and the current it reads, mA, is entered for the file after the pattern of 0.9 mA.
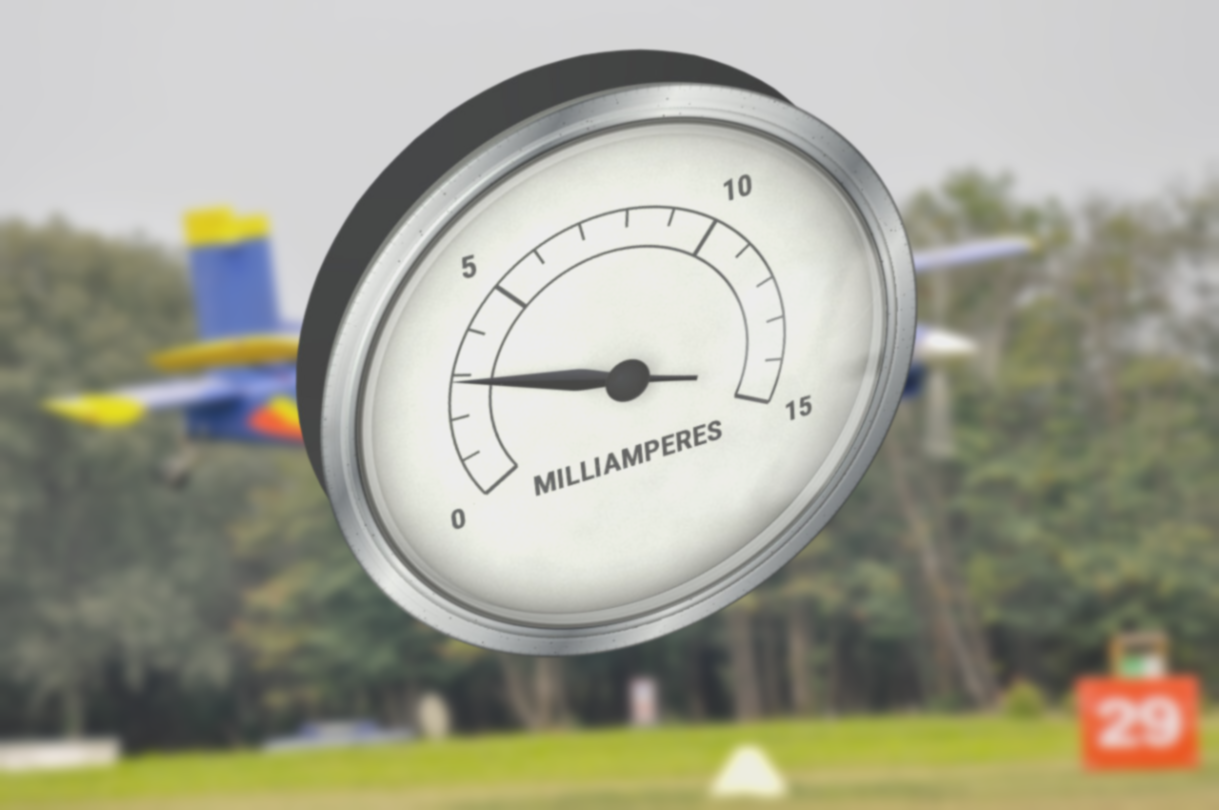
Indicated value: 3 mA
